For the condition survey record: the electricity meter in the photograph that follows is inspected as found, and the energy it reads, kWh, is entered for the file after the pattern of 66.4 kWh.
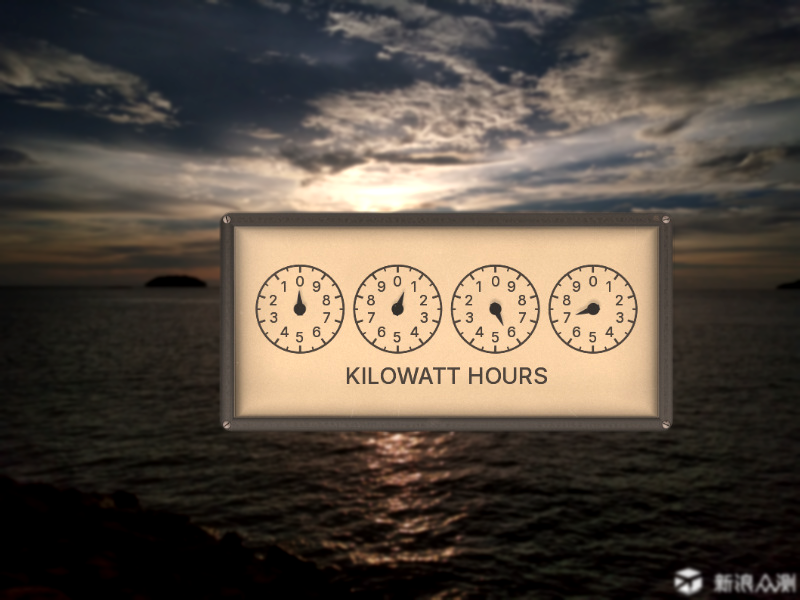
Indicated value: 57 kWh
